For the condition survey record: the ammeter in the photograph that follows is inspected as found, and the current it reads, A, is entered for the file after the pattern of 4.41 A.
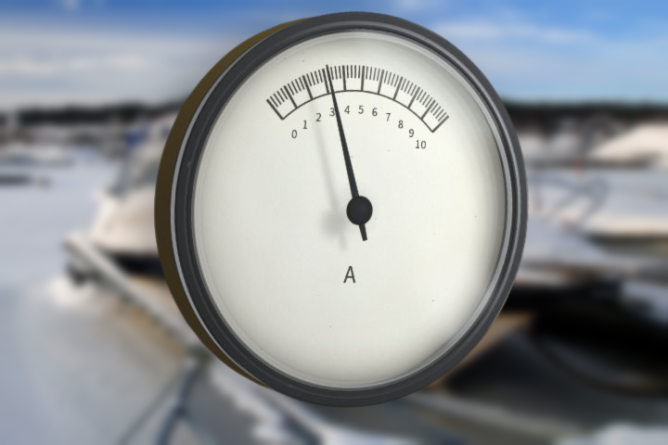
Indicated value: 3 A
